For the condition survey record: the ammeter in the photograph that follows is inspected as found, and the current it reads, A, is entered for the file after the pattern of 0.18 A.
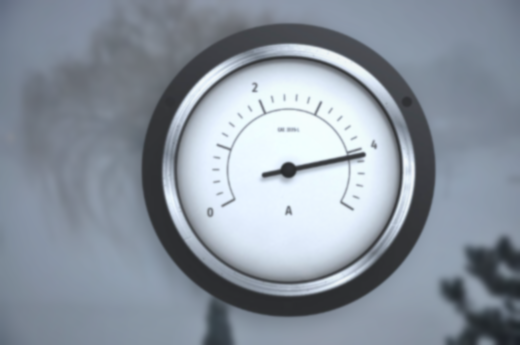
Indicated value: 4.1 A
